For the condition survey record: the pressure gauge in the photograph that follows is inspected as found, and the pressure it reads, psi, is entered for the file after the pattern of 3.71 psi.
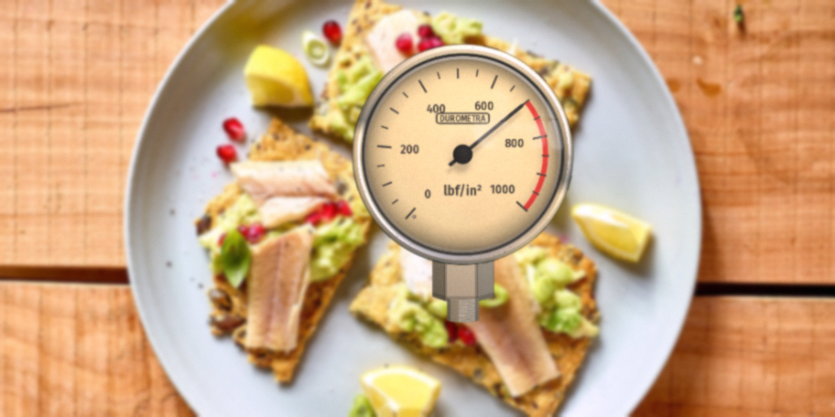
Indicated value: 700 psi
